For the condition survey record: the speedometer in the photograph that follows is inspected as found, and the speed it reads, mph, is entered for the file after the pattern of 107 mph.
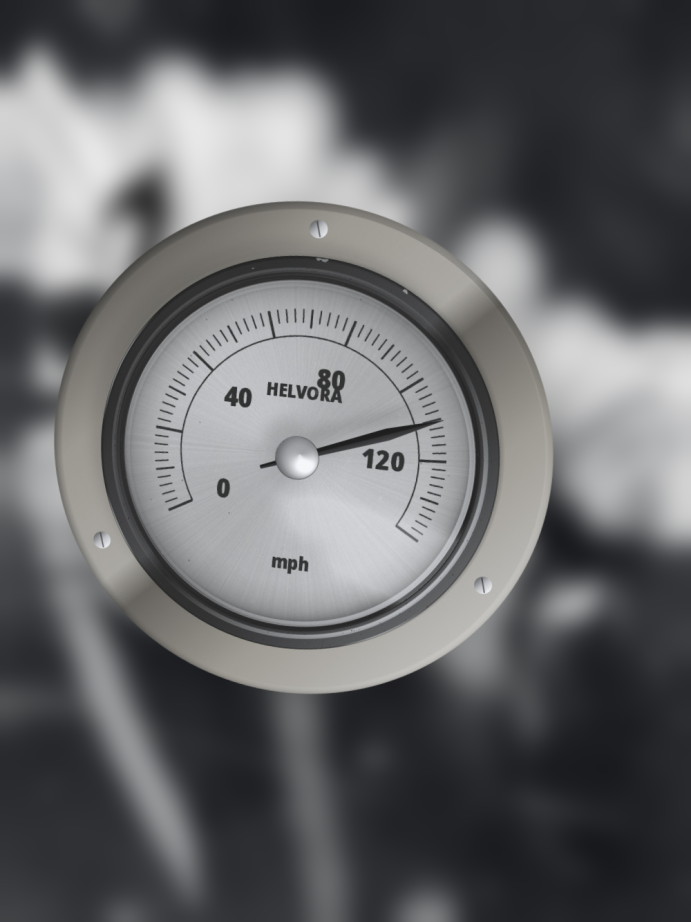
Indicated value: 110 mph
